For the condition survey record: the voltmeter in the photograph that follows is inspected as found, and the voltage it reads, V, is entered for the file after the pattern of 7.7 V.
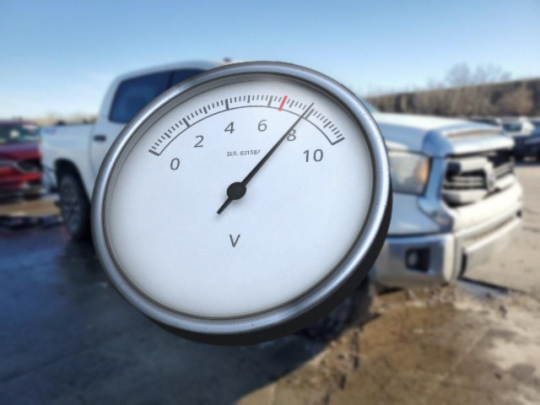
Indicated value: 8 V
